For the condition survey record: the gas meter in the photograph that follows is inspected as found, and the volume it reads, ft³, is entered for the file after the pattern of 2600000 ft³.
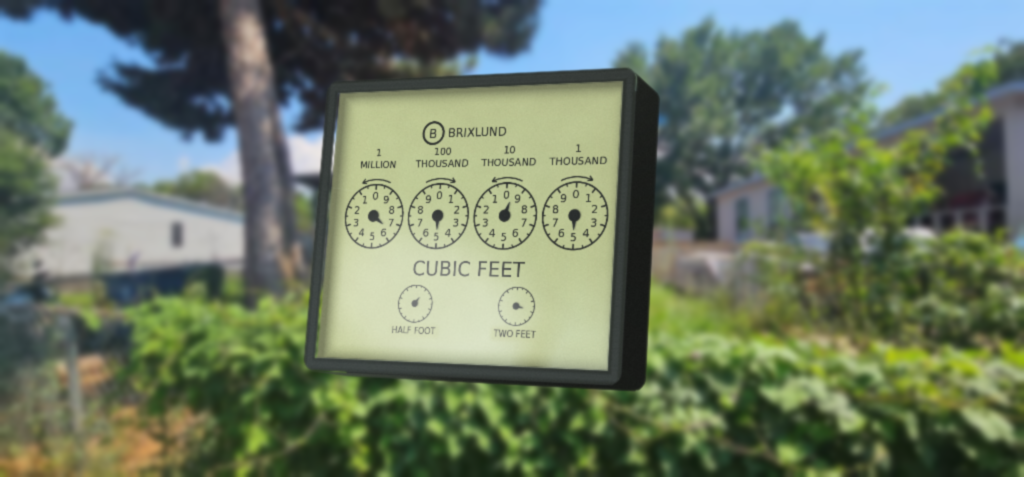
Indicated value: 649500 ft³
